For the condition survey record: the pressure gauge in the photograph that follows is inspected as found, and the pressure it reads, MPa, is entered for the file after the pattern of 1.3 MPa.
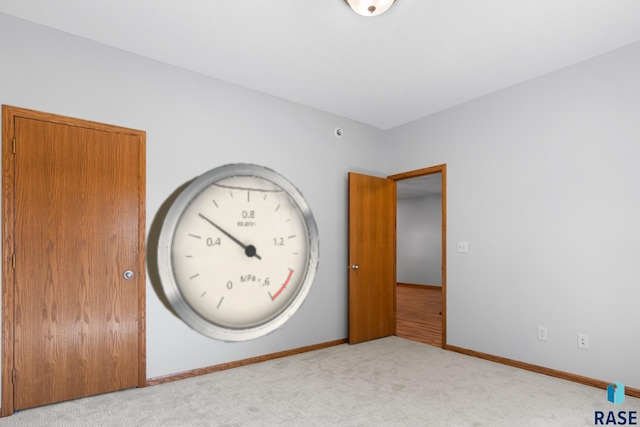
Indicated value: 0.5 MPa
